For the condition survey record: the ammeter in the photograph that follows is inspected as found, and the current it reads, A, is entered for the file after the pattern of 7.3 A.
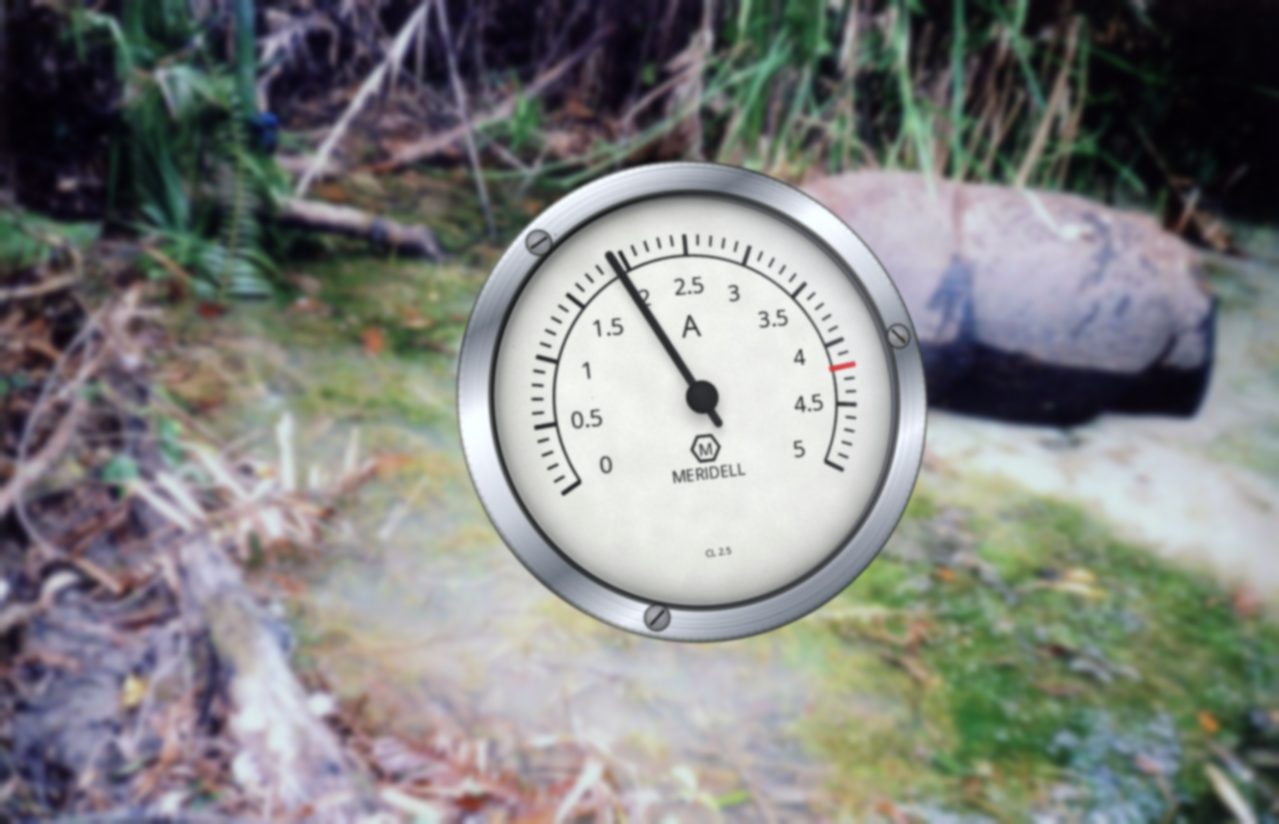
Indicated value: 1.9 A
